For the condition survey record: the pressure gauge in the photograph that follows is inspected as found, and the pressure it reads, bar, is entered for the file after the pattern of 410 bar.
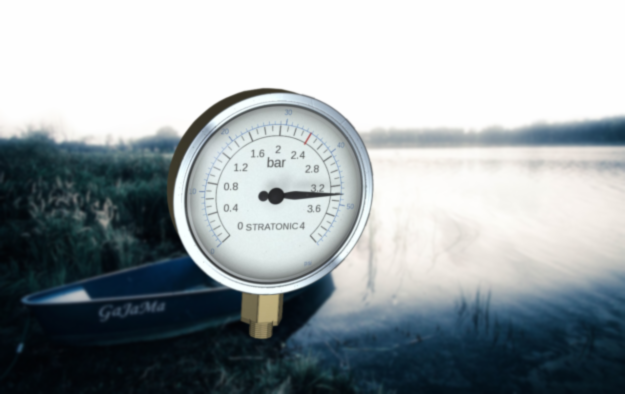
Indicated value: 3.3 bar
